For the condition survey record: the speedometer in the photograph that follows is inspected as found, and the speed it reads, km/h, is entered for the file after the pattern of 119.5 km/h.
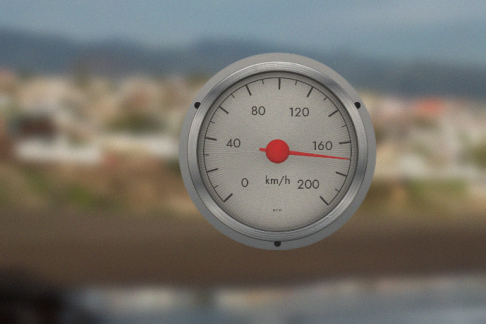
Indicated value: 170 km/h
